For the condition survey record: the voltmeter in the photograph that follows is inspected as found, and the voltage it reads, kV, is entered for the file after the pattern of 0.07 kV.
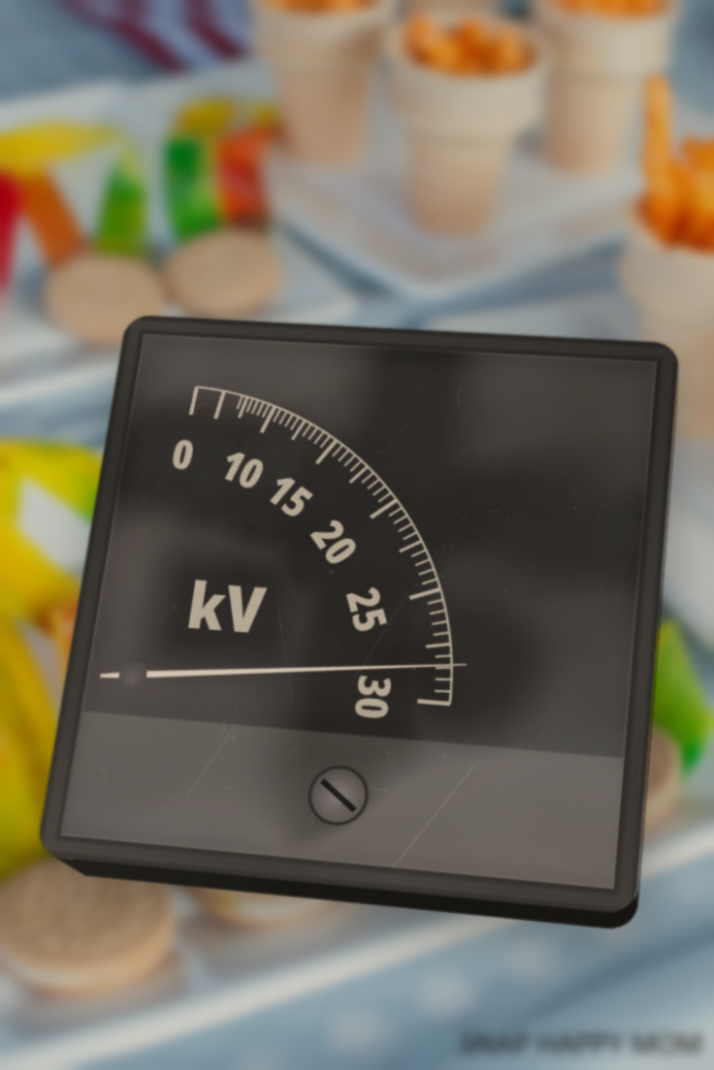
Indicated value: 28.5 kV
